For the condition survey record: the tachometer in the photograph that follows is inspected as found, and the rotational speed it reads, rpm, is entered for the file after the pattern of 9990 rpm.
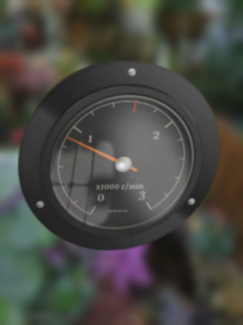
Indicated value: 900 rpm
